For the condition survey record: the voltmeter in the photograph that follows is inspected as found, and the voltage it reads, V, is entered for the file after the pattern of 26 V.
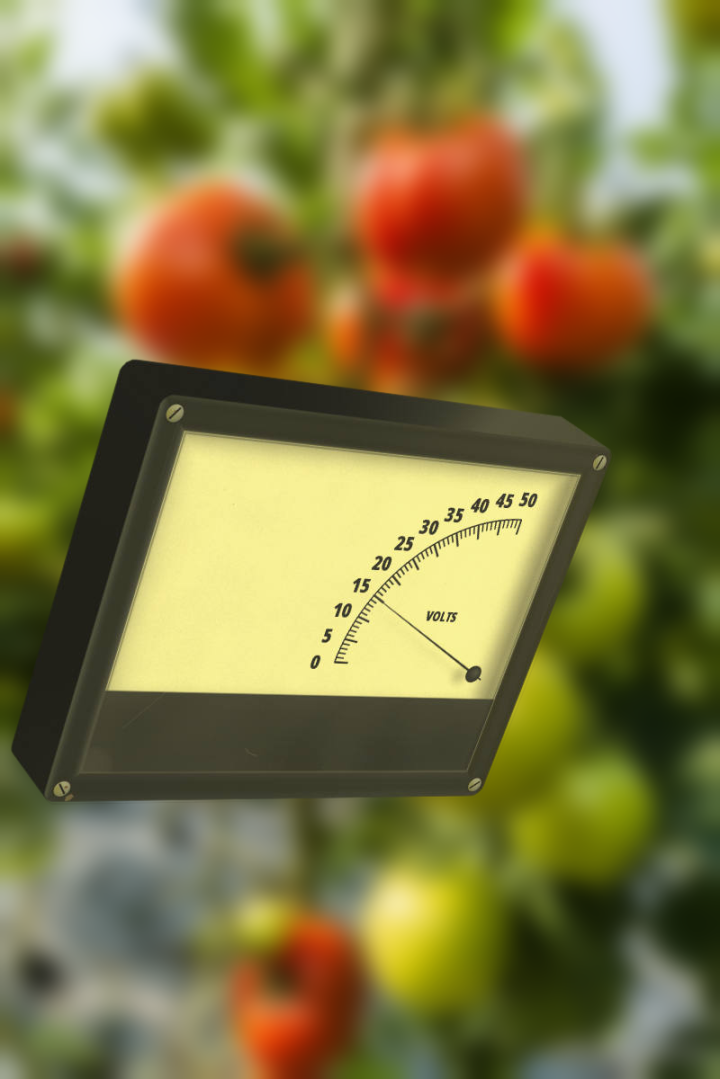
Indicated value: 15 V
